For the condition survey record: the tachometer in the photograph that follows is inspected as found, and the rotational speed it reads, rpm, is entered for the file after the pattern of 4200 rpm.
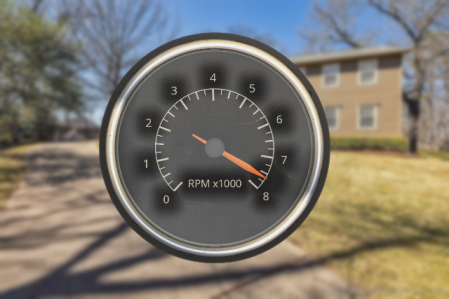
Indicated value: 7625 rpm
